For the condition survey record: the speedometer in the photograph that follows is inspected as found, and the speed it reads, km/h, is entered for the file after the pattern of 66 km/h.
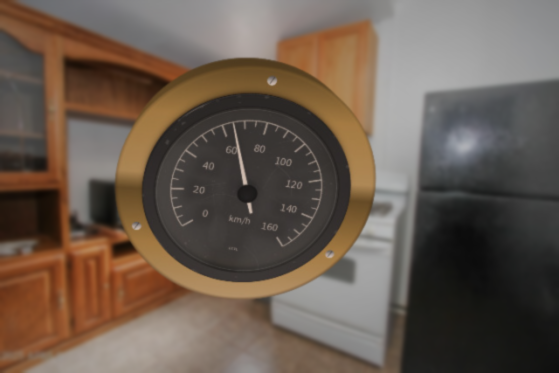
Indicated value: 65 km/h
